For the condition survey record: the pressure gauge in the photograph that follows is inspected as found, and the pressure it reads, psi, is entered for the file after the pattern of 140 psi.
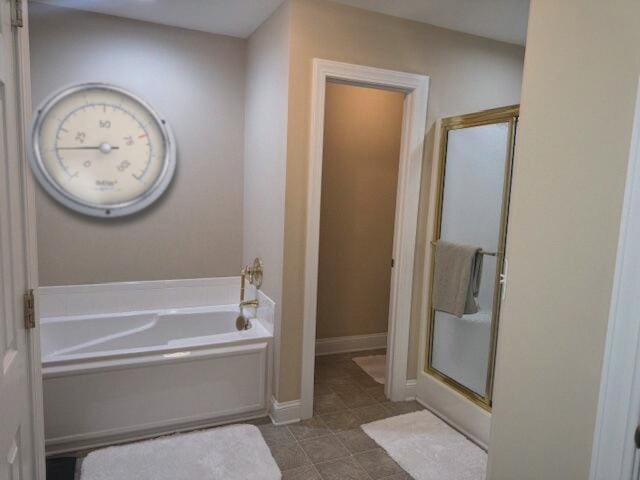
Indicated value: 15 psi
